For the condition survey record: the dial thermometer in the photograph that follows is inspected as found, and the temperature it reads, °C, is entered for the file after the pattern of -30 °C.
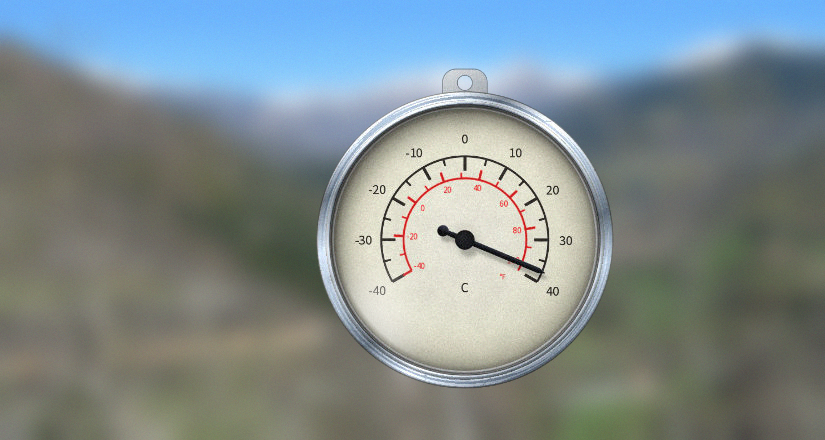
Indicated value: 37.5 °C
